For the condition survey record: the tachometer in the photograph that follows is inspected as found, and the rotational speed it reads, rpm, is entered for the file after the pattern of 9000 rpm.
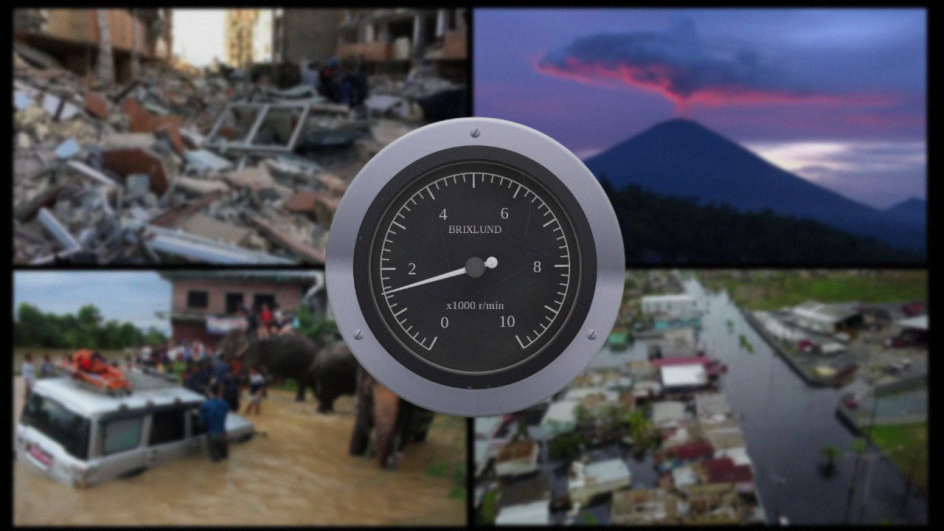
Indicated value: 1500 rpm
